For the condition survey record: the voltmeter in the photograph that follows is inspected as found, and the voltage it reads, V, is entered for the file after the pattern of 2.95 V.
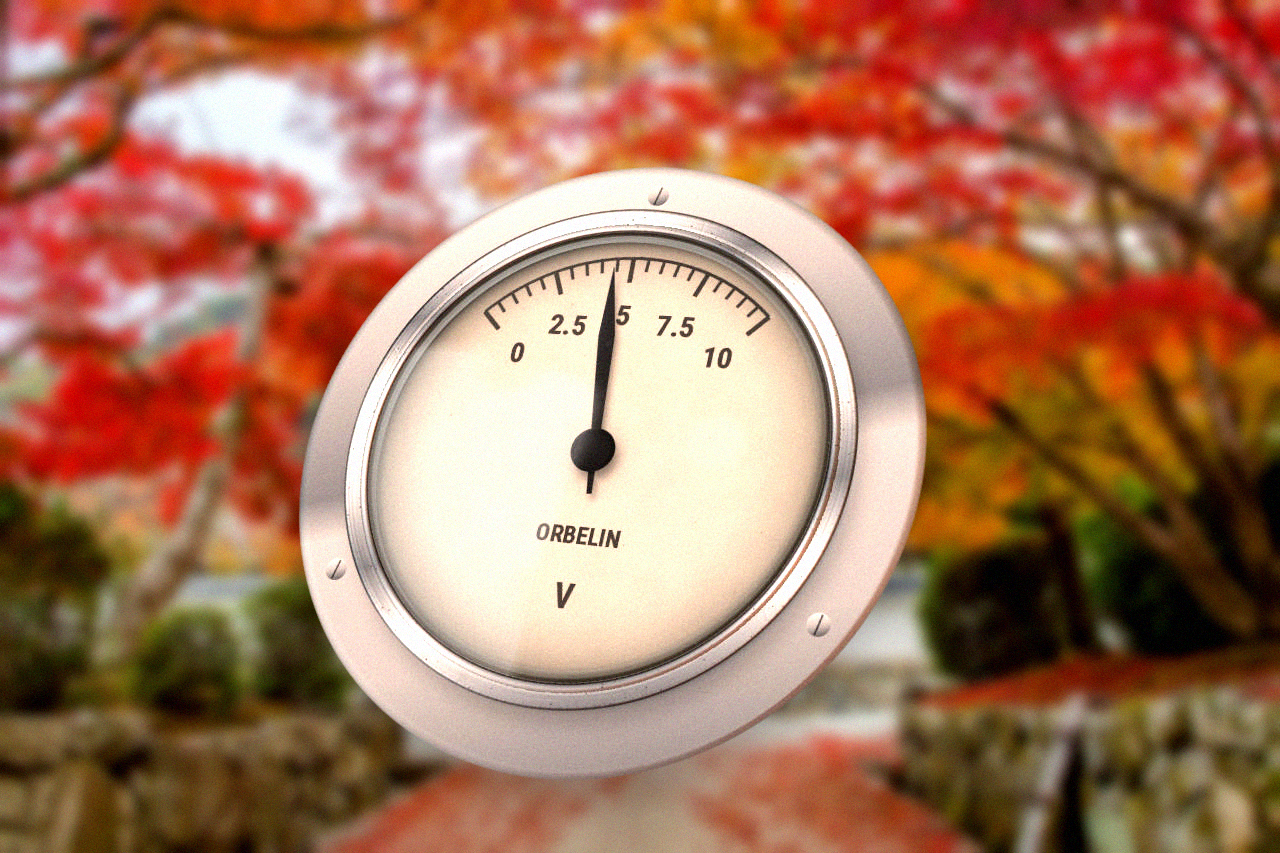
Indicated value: 4.5 V
